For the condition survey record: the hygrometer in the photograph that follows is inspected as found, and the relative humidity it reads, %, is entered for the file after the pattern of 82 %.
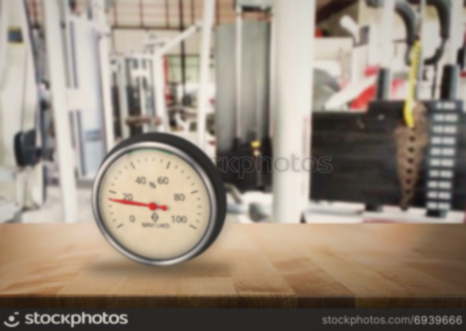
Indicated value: 16 %
